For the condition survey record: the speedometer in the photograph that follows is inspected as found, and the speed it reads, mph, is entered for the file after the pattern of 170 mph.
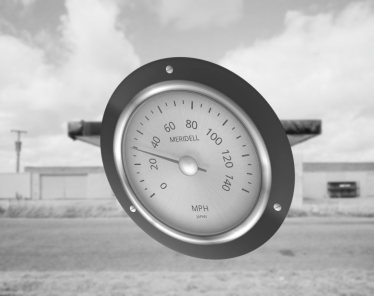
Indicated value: 30 mph
